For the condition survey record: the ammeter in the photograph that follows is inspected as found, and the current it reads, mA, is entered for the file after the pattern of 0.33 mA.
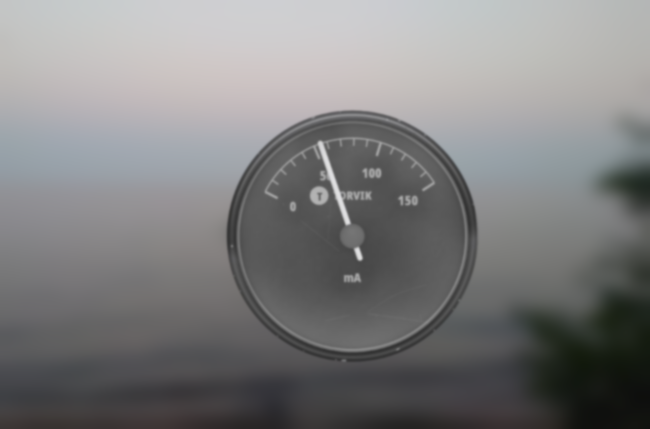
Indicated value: 55 mA
